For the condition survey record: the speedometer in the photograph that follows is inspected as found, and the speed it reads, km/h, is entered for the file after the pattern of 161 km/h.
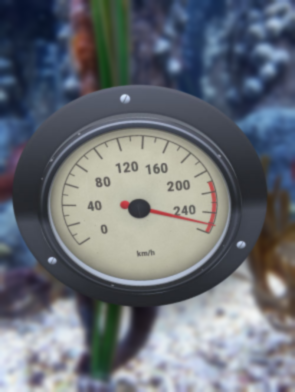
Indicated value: 250 km/h
